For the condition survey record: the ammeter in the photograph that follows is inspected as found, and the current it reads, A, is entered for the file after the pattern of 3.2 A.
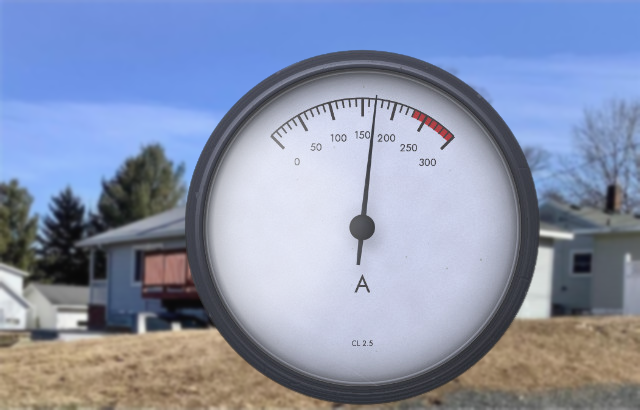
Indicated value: 170 A
